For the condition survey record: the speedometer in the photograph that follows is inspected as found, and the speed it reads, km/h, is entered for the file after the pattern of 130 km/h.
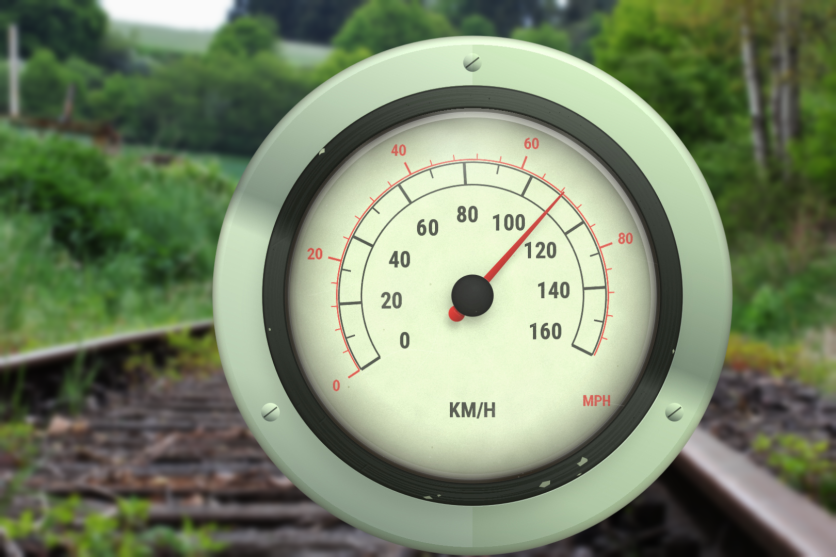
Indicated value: 110 km/h
